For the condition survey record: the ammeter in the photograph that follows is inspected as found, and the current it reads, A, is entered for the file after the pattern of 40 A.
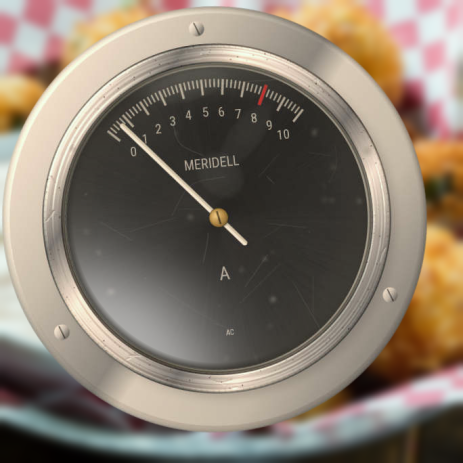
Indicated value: 0.6 A
